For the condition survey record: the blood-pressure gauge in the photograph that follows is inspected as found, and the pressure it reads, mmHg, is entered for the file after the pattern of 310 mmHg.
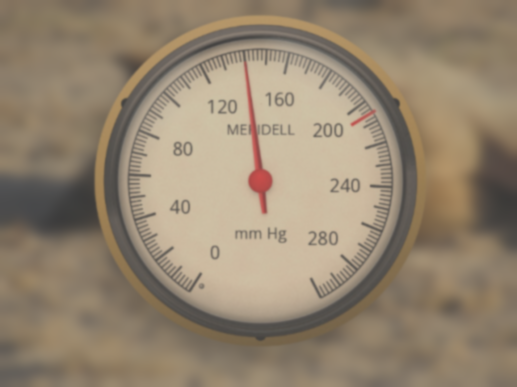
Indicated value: 140 mmHg
